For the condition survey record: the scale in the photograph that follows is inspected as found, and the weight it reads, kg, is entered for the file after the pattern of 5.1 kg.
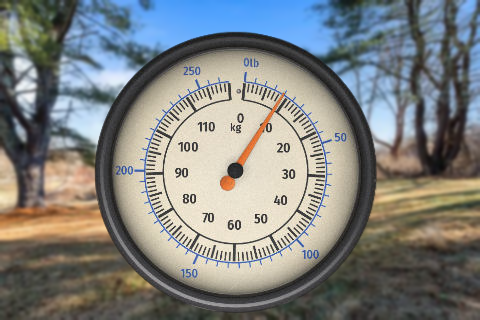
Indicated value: 9 kg
